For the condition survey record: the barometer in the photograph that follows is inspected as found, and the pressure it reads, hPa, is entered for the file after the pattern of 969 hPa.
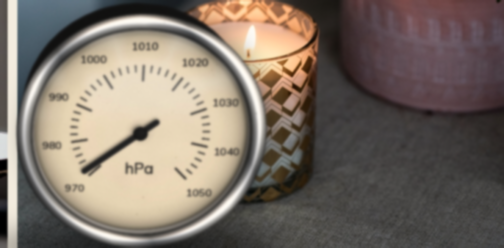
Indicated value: 972 hPa
